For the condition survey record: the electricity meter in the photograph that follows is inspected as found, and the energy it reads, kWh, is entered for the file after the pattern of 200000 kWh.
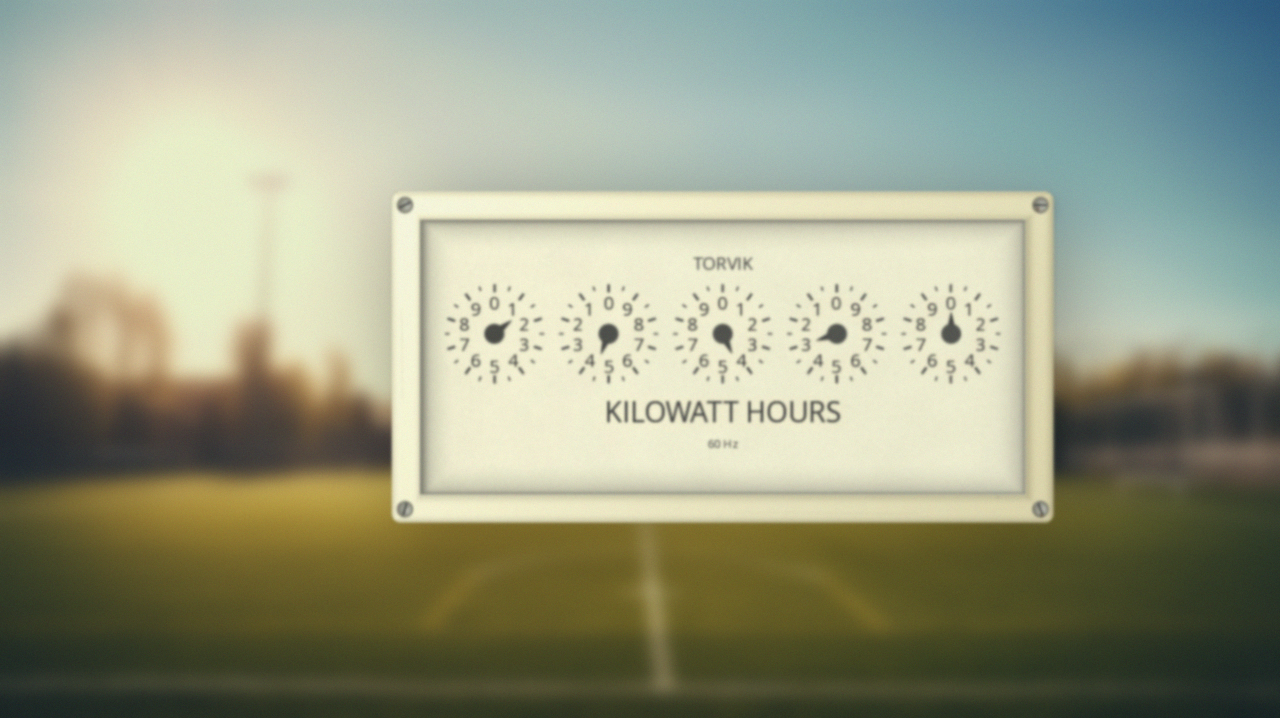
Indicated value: 14430 kWh
